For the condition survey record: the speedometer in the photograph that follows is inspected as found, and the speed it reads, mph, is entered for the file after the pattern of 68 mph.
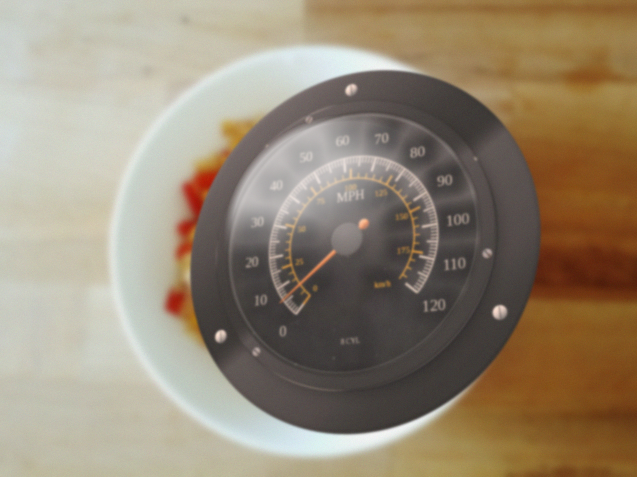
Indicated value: 5 mph
